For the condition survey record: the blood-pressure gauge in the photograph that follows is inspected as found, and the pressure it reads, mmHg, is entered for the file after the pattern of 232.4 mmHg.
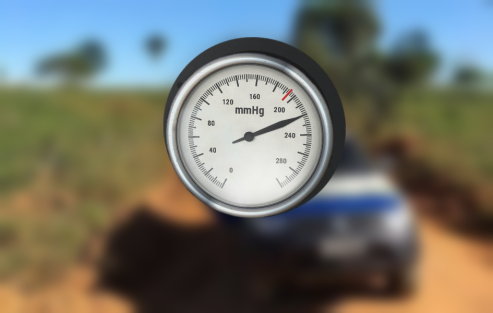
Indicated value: 220 mmHg
